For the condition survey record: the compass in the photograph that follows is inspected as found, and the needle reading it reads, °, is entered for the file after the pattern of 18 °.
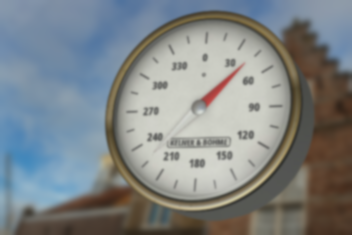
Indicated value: 45 °
